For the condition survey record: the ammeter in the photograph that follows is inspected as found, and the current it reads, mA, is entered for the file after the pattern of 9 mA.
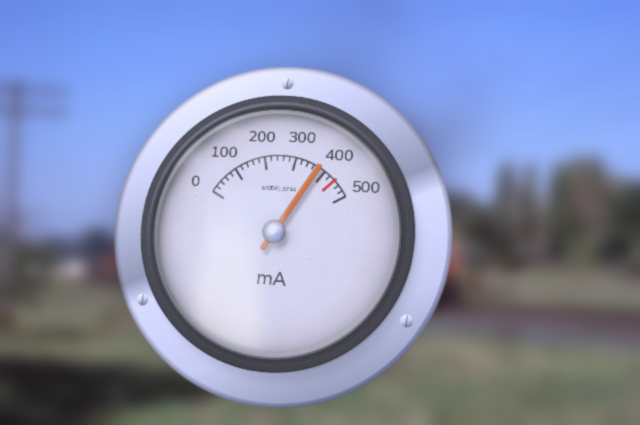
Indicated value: 380 mA
